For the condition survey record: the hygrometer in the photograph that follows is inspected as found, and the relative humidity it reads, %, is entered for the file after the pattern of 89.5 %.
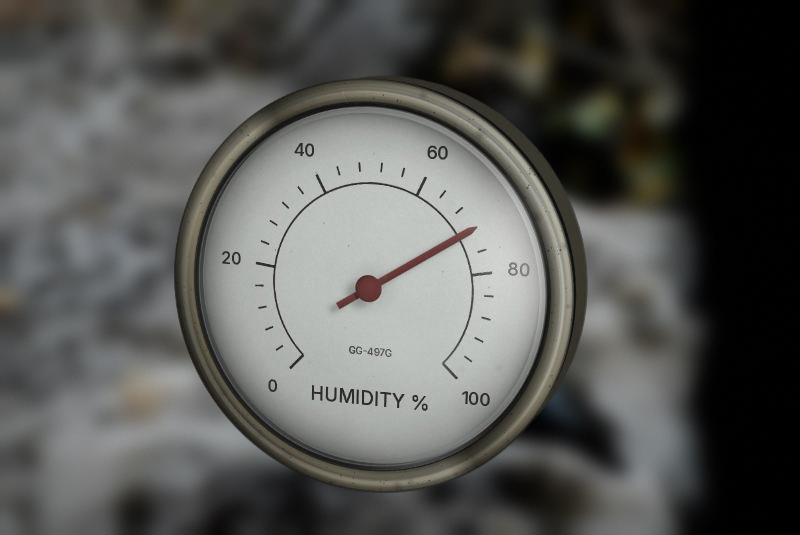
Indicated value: 72 %
